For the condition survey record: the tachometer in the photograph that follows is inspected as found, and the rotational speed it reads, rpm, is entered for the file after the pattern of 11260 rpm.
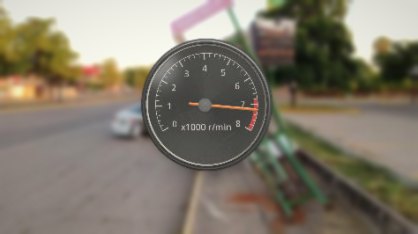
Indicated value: 7200 rpm
